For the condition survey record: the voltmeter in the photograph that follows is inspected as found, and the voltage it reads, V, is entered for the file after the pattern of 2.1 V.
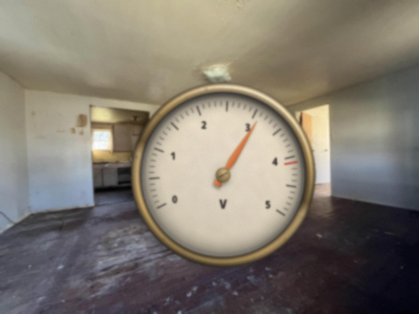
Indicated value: 3.1 V
